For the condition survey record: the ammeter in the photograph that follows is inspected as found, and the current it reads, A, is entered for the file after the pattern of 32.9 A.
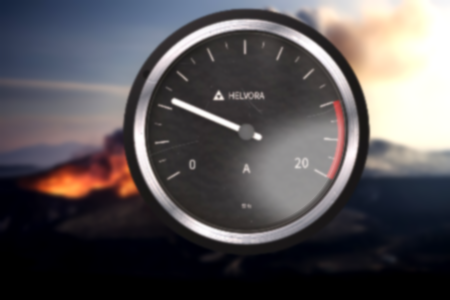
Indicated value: 4.5 A
